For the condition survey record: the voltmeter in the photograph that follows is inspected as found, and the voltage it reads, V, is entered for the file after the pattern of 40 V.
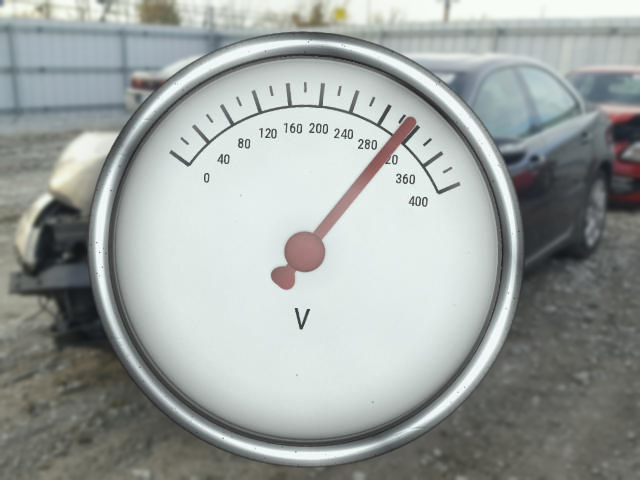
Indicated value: 310 V
